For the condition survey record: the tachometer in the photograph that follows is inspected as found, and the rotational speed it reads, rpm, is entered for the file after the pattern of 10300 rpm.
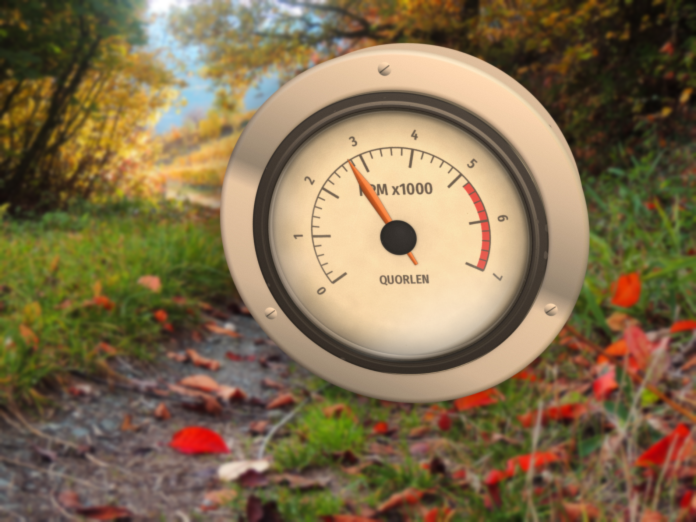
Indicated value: 2800 rpm
